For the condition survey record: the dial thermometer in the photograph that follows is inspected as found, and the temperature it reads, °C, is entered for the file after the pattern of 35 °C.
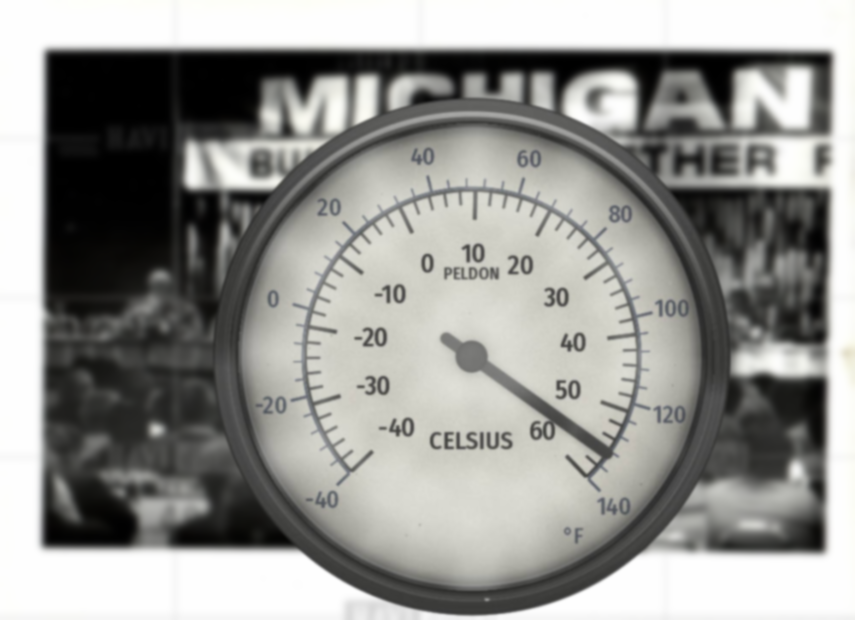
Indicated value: 56 °C
